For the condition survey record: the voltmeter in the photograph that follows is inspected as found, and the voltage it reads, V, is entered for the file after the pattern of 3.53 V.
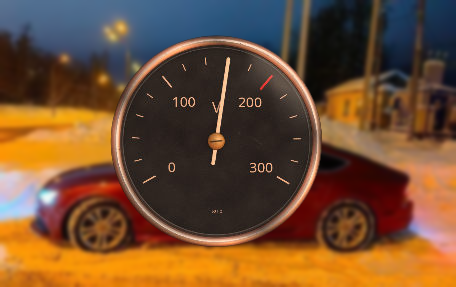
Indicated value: 160 V
